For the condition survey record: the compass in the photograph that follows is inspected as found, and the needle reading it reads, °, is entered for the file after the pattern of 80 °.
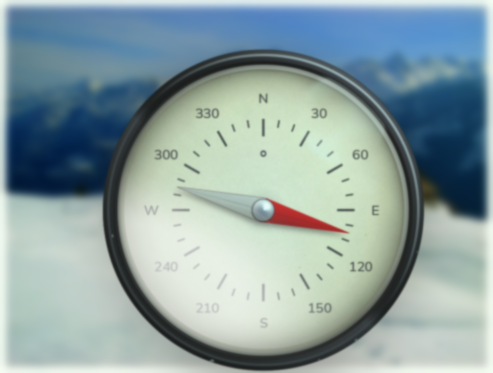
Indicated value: 105 °
